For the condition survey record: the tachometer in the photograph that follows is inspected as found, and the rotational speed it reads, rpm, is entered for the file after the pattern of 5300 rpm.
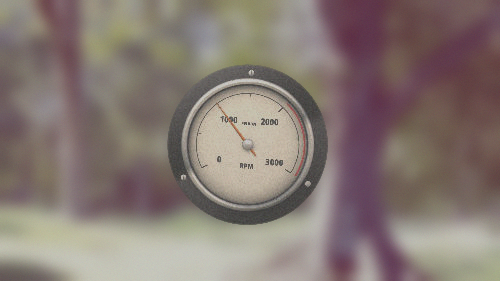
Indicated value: 1000 rpm
